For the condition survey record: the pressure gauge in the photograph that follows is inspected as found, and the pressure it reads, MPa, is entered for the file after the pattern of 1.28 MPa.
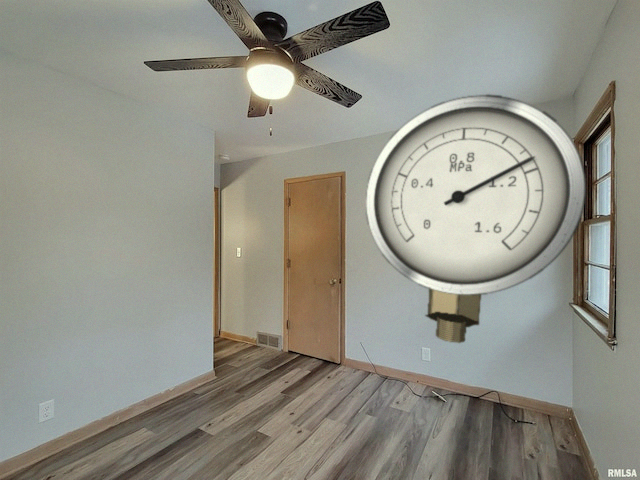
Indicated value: 1.15 MPa
